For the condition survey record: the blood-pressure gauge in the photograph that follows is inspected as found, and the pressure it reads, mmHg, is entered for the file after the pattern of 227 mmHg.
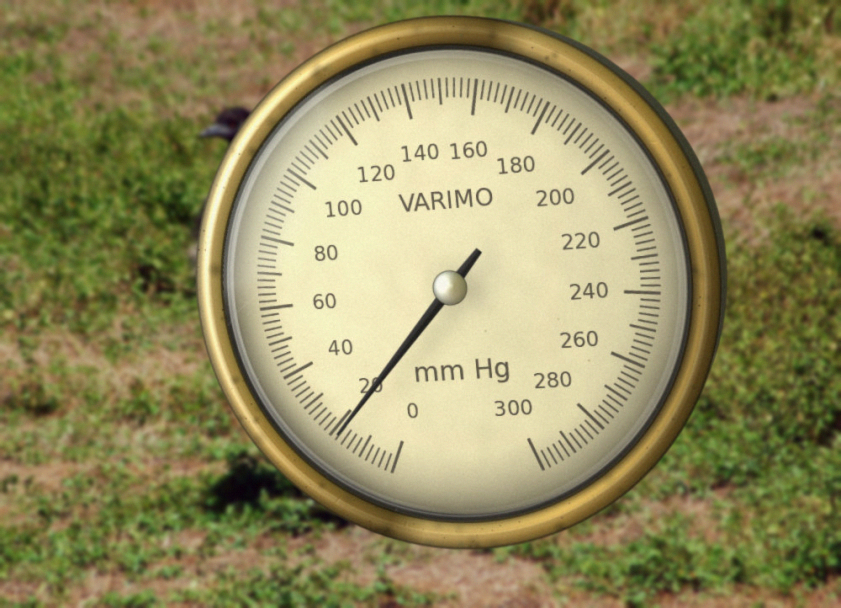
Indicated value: 18 mmHg
